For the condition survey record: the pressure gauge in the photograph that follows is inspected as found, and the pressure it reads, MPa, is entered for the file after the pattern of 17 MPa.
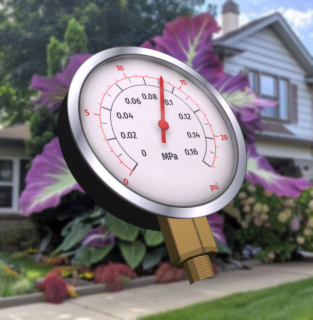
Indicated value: 0.09 MPa
